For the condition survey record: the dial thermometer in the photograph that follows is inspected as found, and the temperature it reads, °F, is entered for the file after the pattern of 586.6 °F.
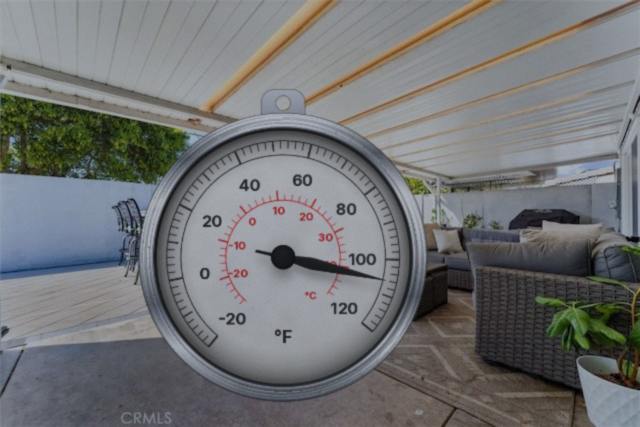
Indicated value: 106 °F
